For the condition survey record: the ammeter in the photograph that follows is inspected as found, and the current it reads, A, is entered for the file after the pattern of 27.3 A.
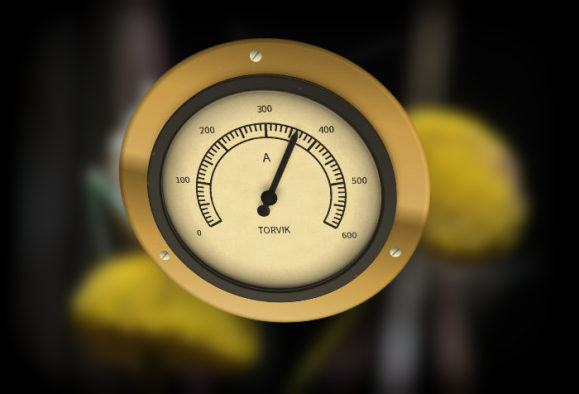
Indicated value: 360 A
